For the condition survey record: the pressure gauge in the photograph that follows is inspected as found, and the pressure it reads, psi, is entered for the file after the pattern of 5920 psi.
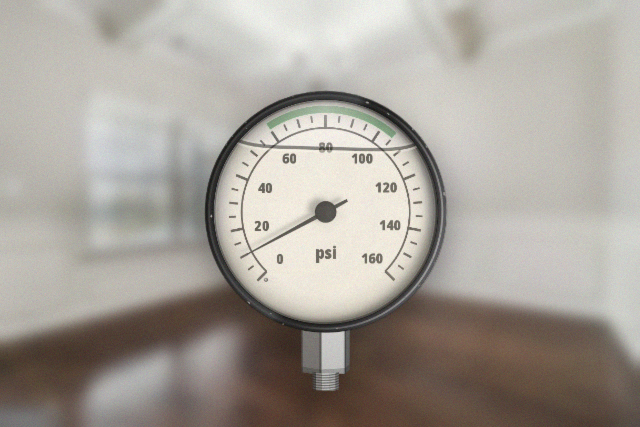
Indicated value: 10 psi
